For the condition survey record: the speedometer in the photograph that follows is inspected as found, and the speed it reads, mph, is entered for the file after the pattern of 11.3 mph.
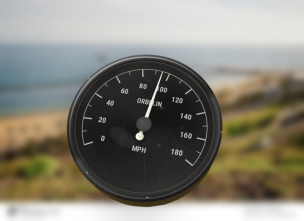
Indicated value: 95 mph
